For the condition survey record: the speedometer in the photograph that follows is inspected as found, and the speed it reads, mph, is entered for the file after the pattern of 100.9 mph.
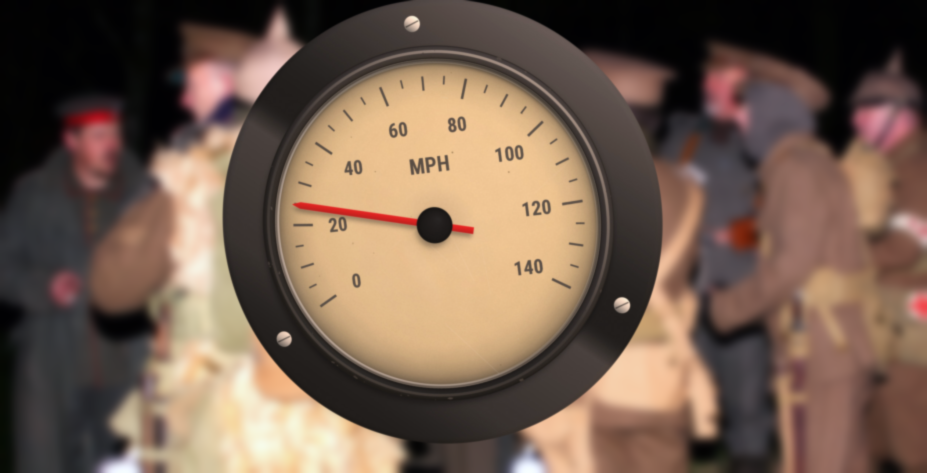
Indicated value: 25 mph
